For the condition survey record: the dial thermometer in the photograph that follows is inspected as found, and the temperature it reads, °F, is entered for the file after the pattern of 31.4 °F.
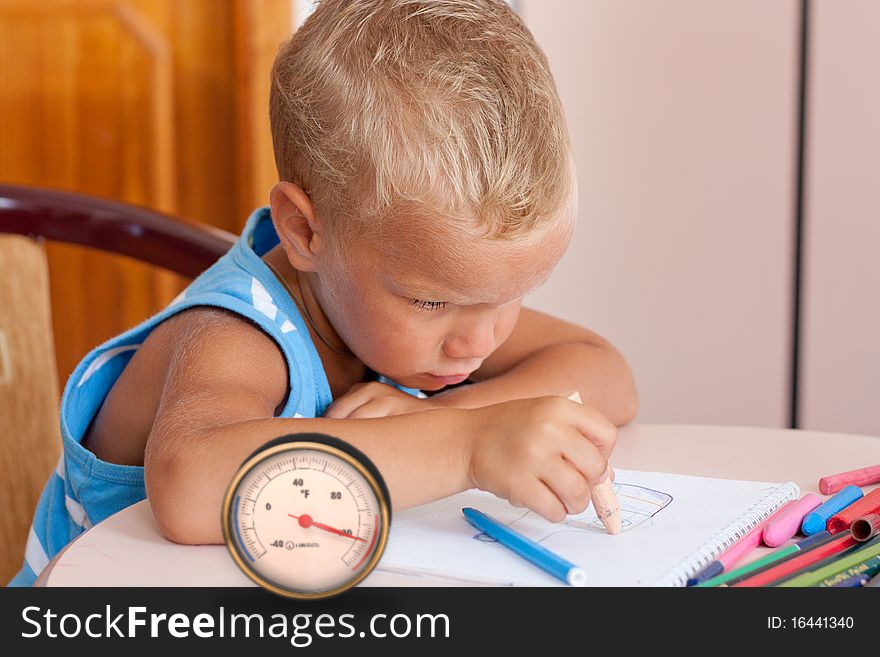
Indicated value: 120 °F
